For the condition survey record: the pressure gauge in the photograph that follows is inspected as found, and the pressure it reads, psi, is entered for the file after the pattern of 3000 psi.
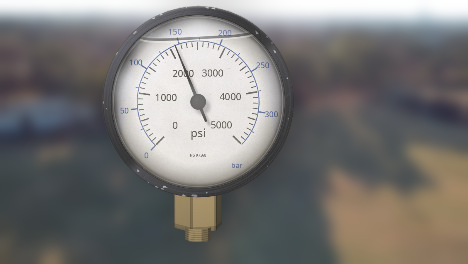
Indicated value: 2100 psi
